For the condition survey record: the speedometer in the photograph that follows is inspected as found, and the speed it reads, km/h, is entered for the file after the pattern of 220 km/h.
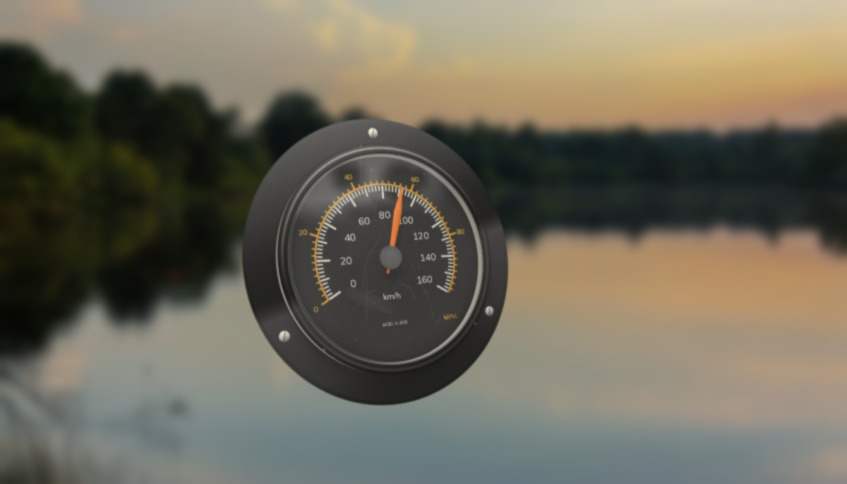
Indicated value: 90 km/h
